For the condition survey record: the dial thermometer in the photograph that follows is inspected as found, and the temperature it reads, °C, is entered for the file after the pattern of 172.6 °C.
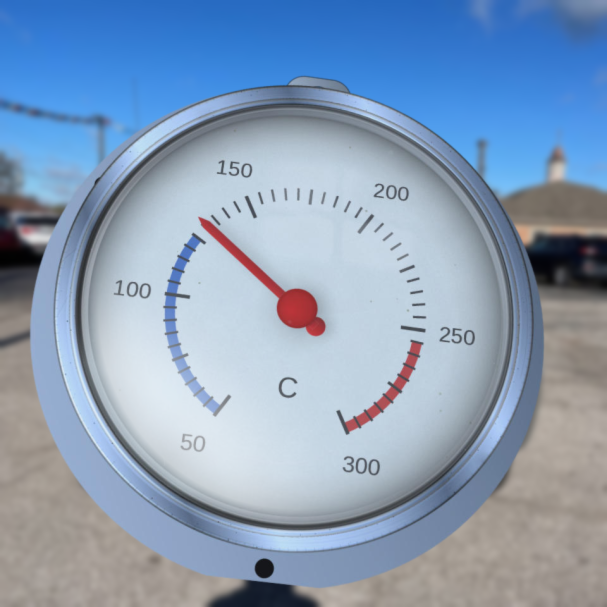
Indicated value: 130 °C
